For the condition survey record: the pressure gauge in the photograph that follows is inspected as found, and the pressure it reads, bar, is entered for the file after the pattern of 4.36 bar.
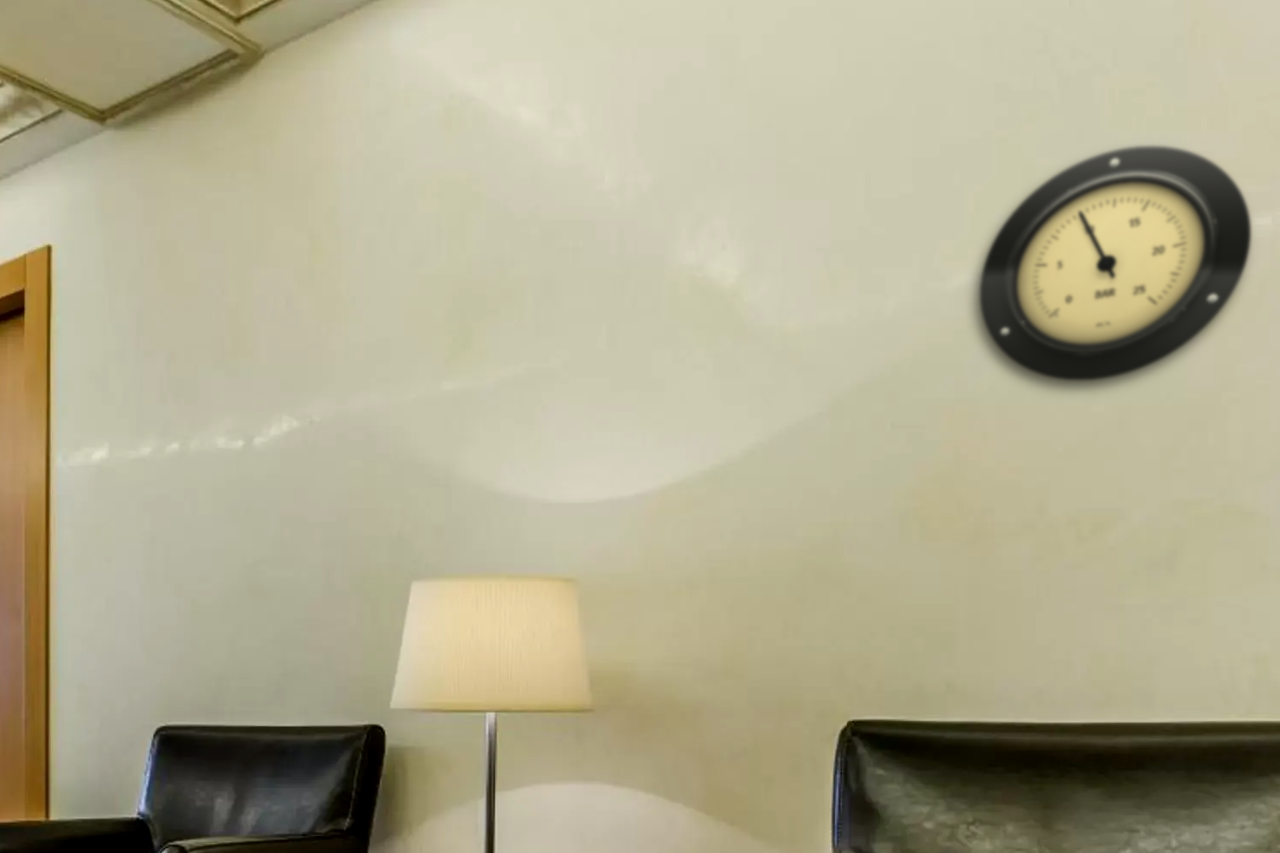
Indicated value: 10 bar
